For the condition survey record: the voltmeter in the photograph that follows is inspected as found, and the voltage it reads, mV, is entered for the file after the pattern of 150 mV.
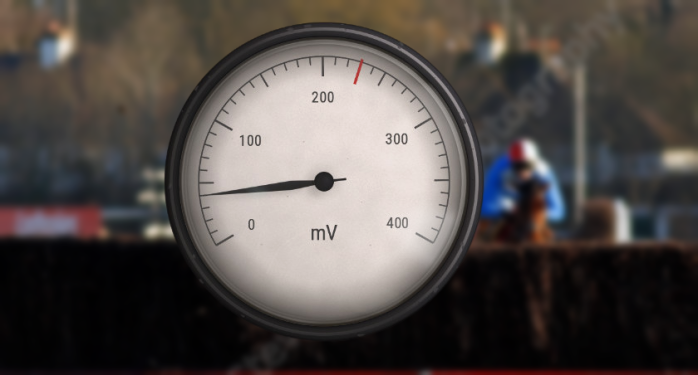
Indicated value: 40 mV
